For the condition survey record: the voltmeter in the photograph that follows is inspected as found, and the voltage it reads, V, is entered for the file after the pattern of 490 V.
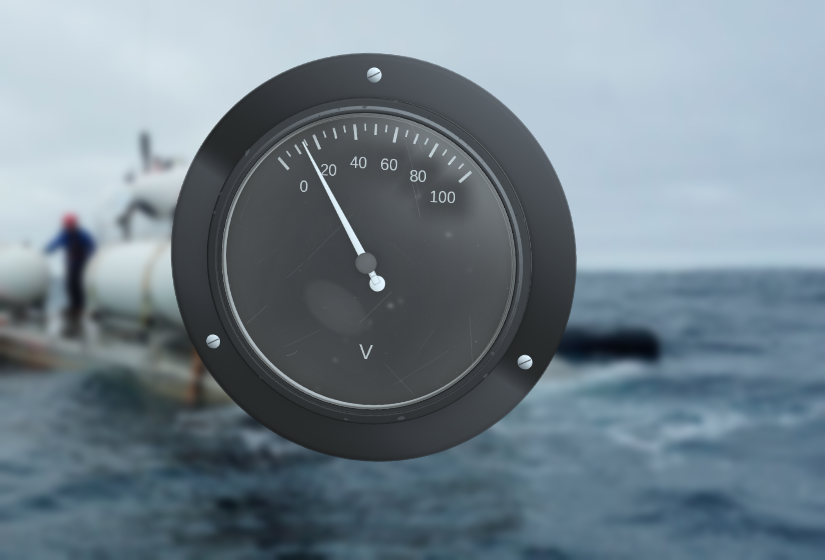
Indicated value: 15 V
